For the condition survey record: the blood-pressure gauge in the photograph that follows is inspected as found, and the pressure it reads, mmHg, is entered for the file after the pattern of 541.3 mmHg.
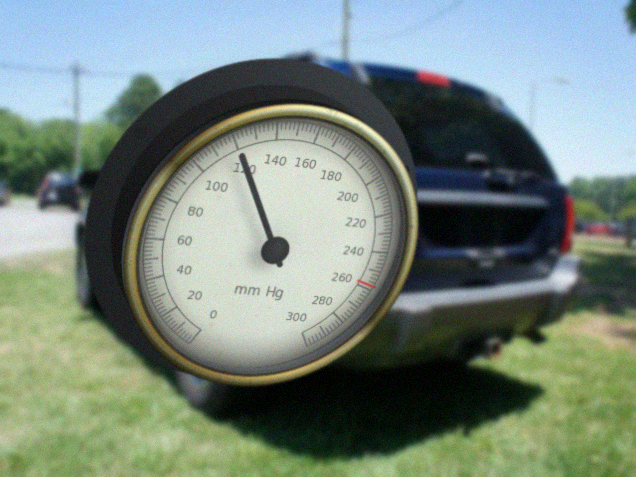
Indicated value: 120 mmHg
